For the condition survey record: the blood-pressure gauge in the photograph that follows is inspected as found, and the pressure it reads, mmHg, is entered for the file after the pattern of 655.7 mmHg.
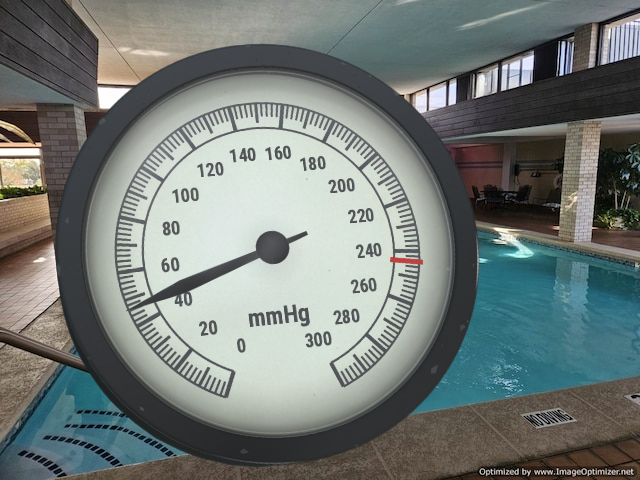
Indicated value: 46 mmHg
